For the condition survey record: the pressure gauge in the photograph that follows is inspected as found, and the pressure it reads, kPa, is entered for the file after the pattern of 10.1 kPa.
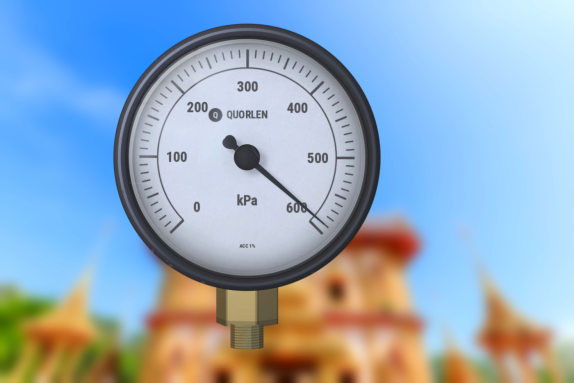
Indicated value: 590 kPa
